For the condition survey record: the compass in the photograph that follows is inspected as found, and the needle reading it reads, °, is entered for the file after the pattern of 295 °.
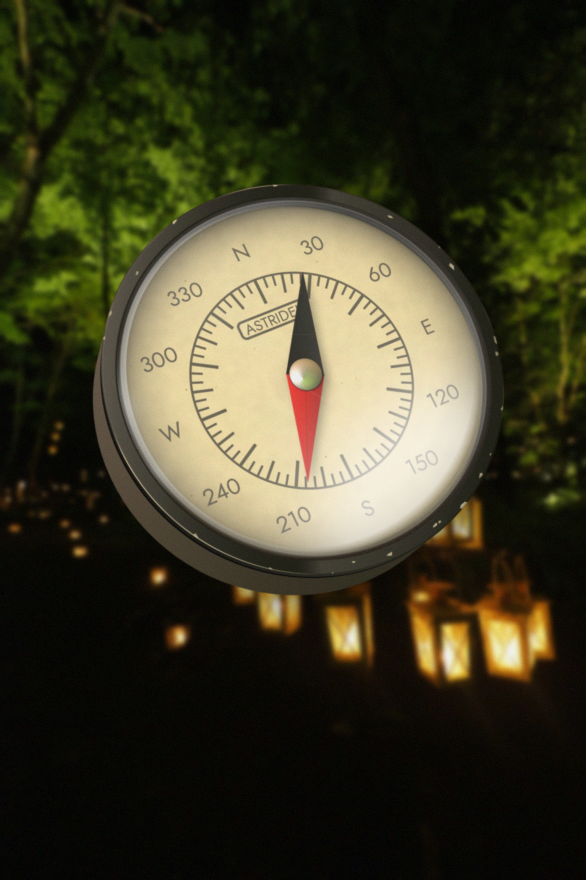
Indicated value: 205 °
